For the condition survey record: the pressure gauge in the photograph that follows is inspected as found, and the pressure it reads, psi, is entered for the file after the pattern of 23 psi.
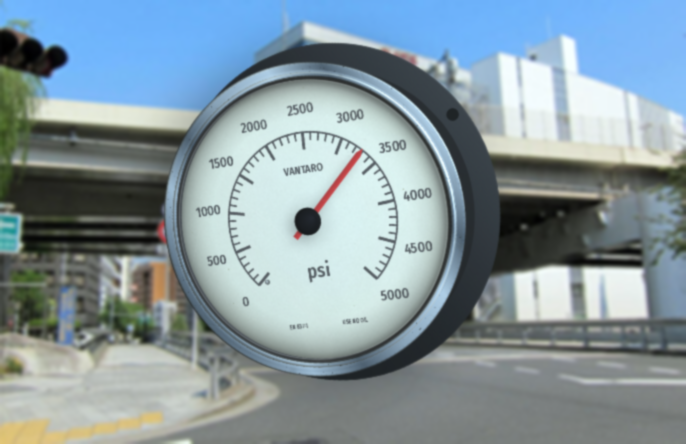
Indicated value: 3300 psi
